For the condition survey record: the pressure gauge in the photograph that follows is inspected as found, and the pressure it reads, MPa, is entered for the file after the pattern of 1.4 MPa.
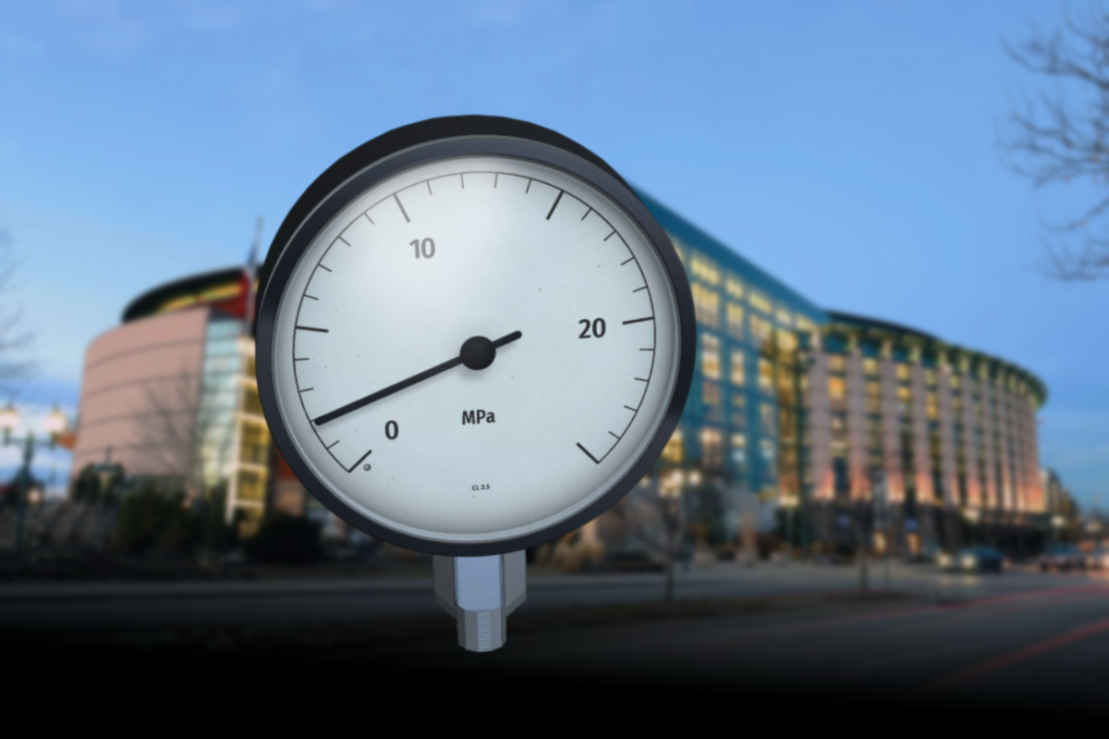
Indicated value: 2 MPa
